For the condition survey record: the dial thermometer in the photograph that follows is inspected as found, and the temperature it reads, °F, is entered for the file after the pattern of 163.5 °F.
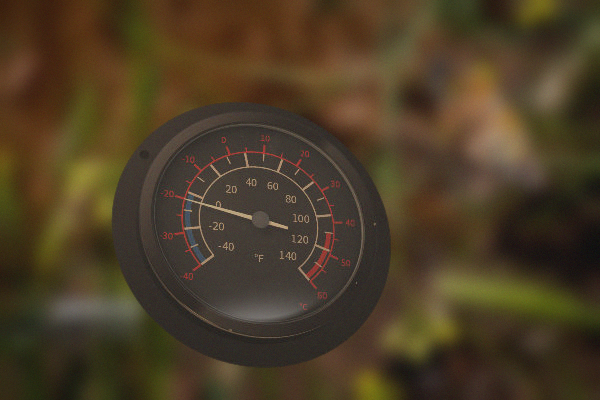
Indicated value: -5 °F
